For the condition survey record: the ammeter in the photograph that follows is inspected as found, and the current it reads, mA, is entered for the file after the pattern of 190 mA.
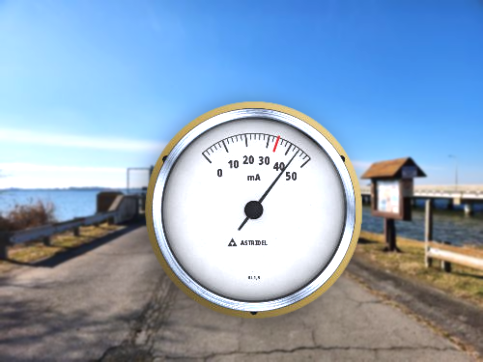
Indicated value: 44 mA
